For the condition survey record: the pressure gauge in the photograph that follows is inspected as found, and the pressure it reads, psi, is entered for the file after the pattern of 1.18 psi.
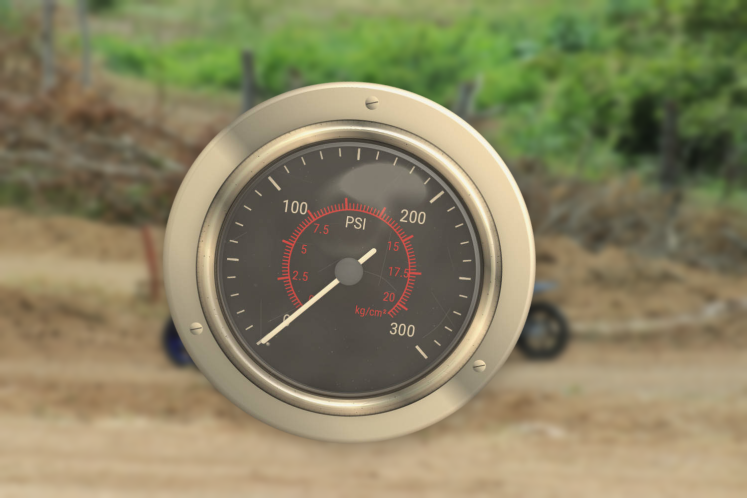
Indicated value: 0 psi
